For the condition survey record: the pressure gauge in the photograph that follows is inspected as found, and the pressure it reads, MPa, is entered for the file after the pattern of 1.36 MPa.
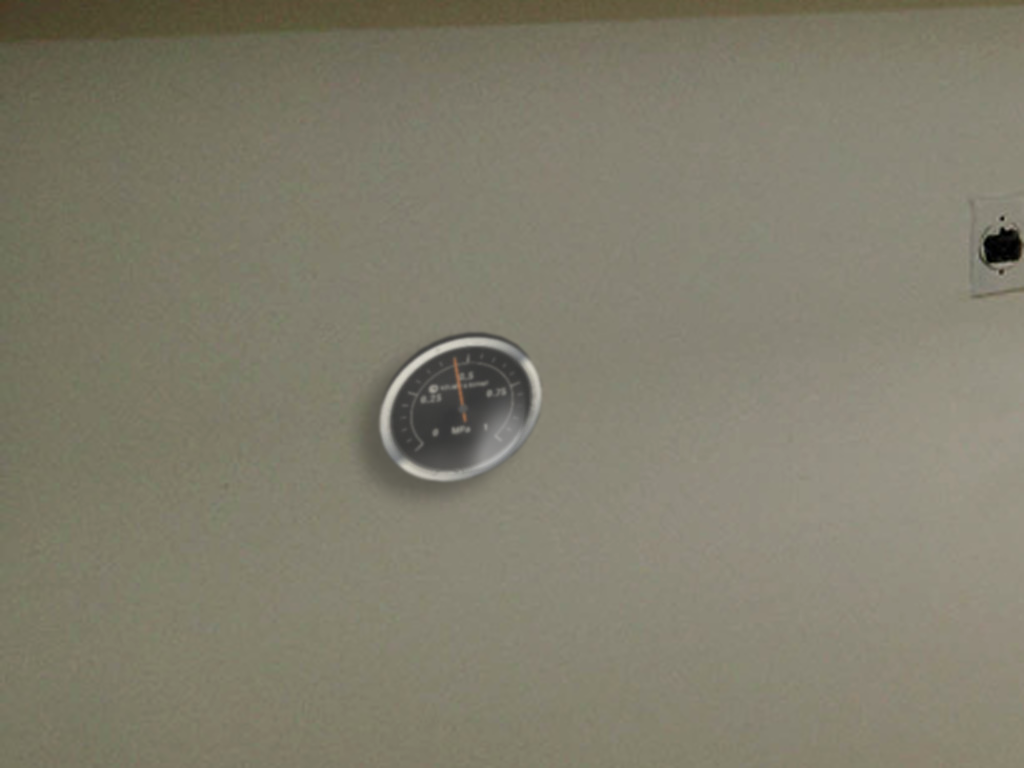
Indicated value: 0.45 MPa
